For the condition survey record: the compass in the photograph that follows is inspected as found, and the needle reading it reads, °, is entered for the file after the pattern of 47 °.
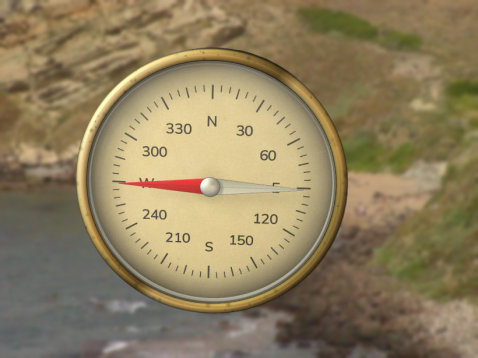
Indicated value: 270 °
